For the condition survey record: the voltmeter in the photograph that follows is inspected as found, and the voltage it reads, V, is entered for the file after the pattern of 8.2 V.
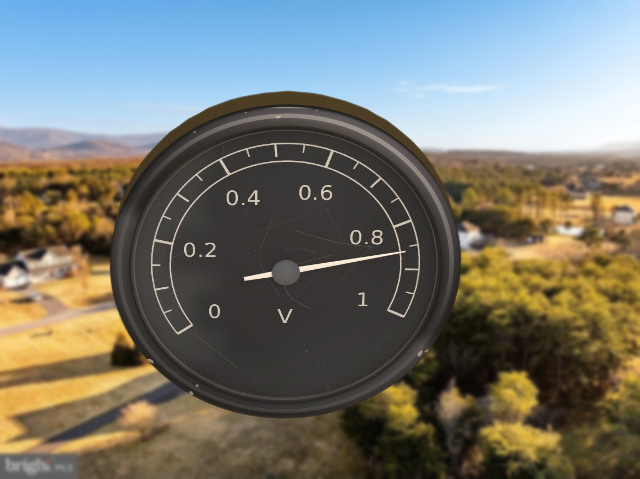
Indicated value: 0.85 V
